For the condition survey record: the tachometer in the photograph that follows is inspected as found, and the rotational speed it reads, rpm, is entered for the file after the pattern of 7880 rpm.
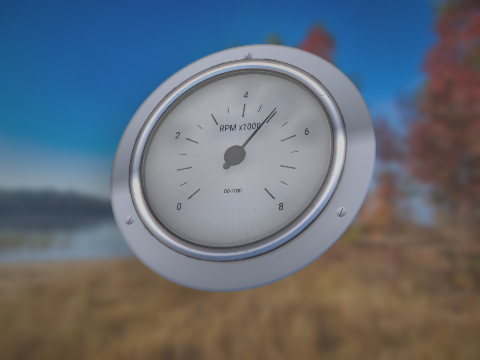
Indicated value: 5000 rpm
